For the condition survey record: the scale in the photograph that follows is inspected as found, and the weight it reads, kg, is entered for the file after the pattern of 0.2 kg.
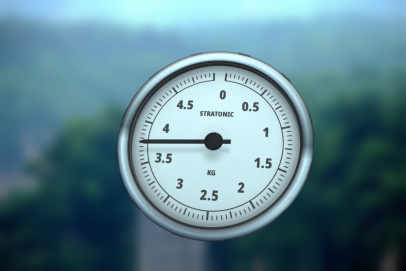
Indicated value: 3.75 kg
